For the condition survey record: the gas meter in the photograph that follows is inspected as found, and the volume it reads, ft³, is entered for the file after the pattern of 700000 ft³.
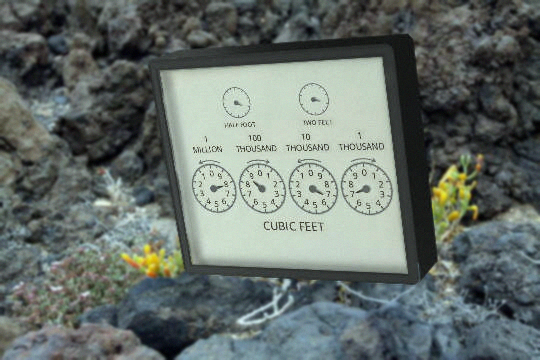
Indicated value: 786700 ft³
